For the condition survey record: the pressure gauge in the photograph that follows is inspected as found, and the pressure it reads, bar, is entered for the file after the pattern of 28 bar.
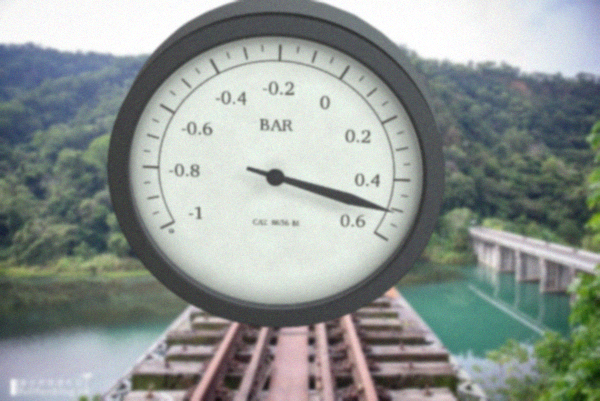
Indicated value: 0.5 bar
